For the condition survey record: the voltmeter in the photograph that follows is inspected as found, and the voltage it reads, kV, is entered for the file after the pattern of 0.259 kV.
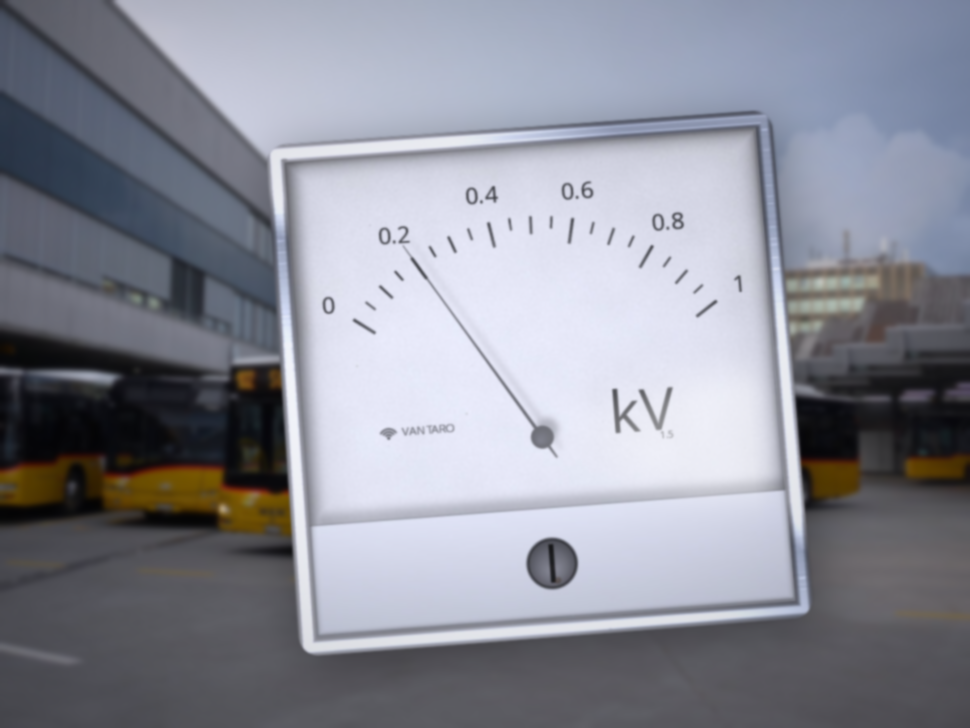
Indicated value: 0.2 kV
